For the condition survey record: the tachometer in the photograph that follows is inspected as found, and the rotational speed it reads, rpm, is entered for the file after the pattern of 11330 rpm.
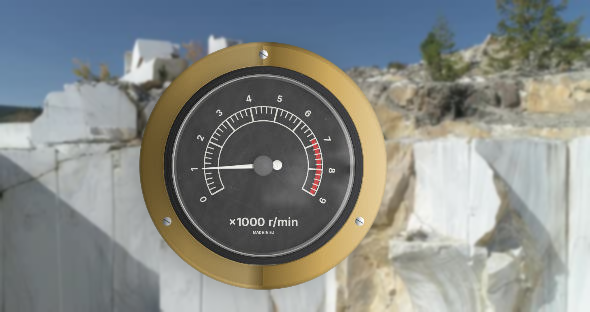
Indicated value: 1000 rpm
